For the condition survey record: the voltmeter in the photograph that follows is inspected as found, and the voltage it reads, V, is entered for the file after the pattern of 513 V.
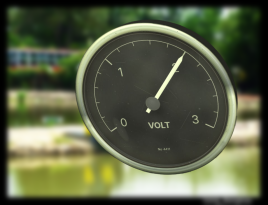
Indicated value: 2 V
